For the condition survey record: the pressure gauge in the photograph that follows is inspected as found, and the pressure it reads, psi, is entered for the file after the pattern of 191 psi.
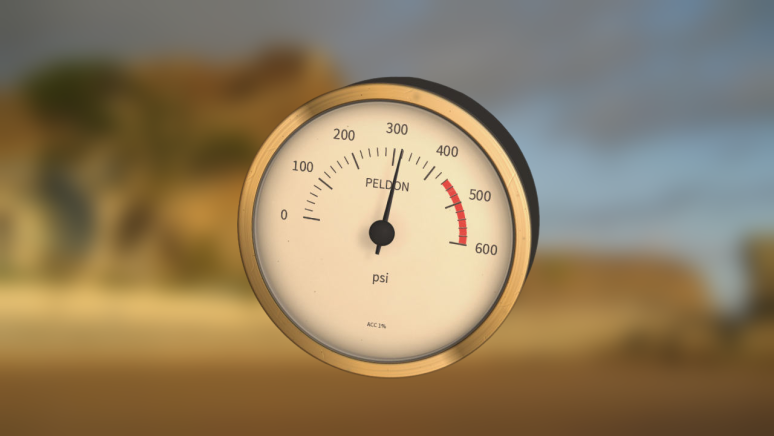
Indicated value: 320 psi
